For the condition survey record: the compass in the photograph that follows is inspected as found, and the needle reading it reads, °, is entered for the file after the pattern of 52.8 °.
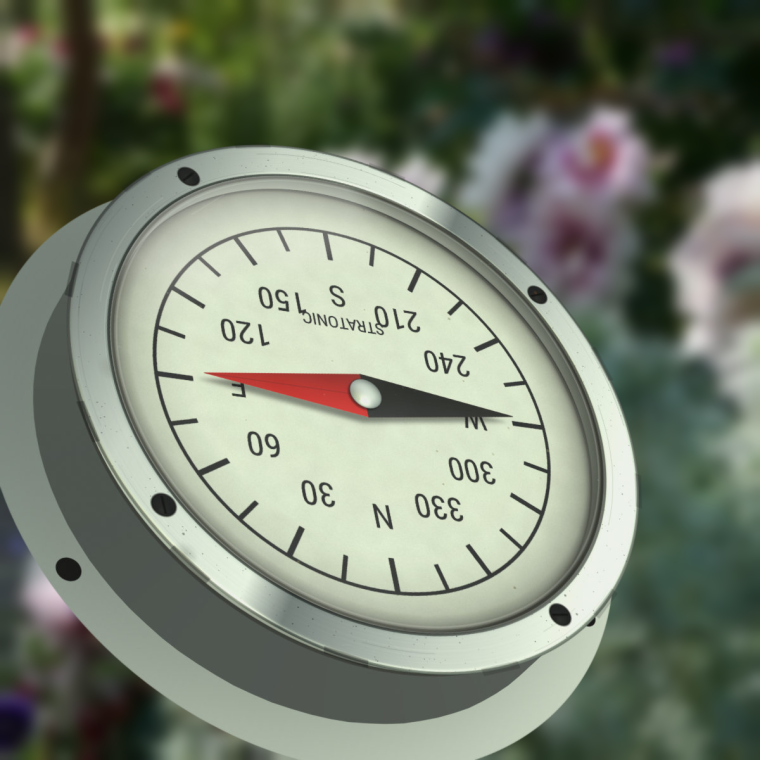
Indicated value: 90 °
